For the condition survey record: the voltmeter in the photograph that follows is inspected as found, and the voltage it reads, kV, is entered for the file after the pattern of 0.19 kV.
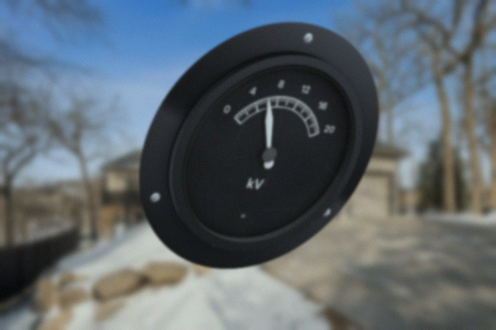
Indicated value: 6 kV
